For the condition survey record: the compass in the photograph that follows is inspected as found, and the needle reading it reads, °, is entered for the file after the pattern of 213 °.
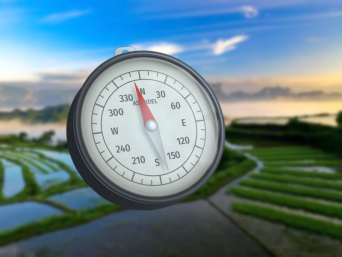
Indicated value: 350 °
